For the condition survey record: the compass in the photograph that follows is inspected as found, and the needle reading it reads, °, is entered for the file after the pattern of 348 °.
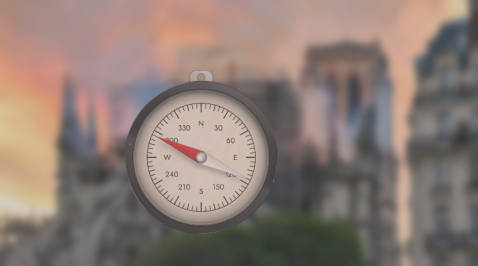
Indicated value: 295 °
